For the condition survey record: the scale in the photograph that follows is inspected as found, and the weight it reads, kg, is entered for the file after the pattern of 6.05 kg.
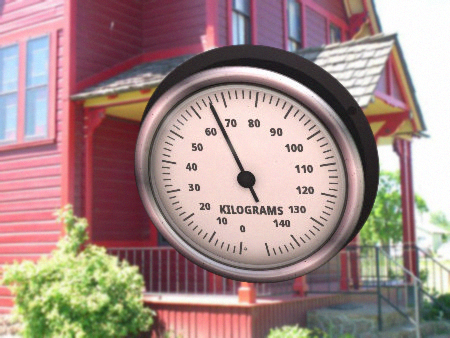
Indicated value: 66 kg
